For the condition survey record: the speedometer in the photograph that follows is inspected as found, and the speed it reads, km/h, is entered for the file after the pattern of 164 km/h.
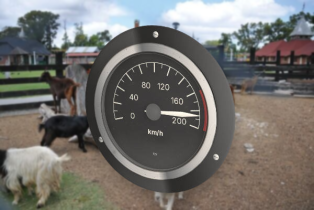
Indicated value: 185 km/h
